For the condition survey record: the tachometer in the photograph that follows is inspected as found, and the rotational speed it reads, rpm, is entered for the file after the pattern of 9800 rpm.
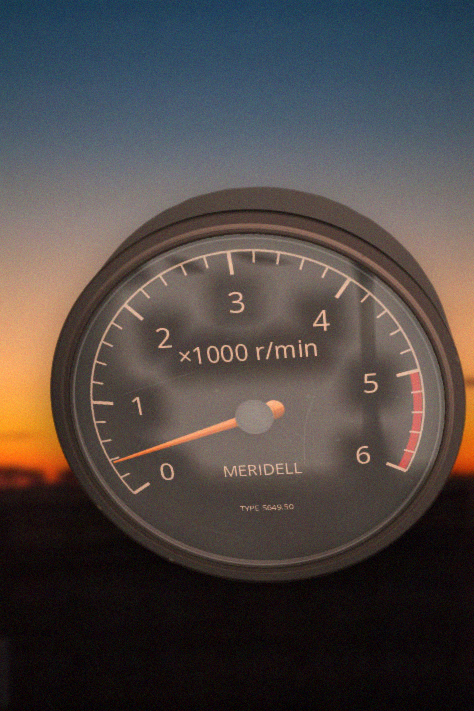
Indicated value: 400 rpm
